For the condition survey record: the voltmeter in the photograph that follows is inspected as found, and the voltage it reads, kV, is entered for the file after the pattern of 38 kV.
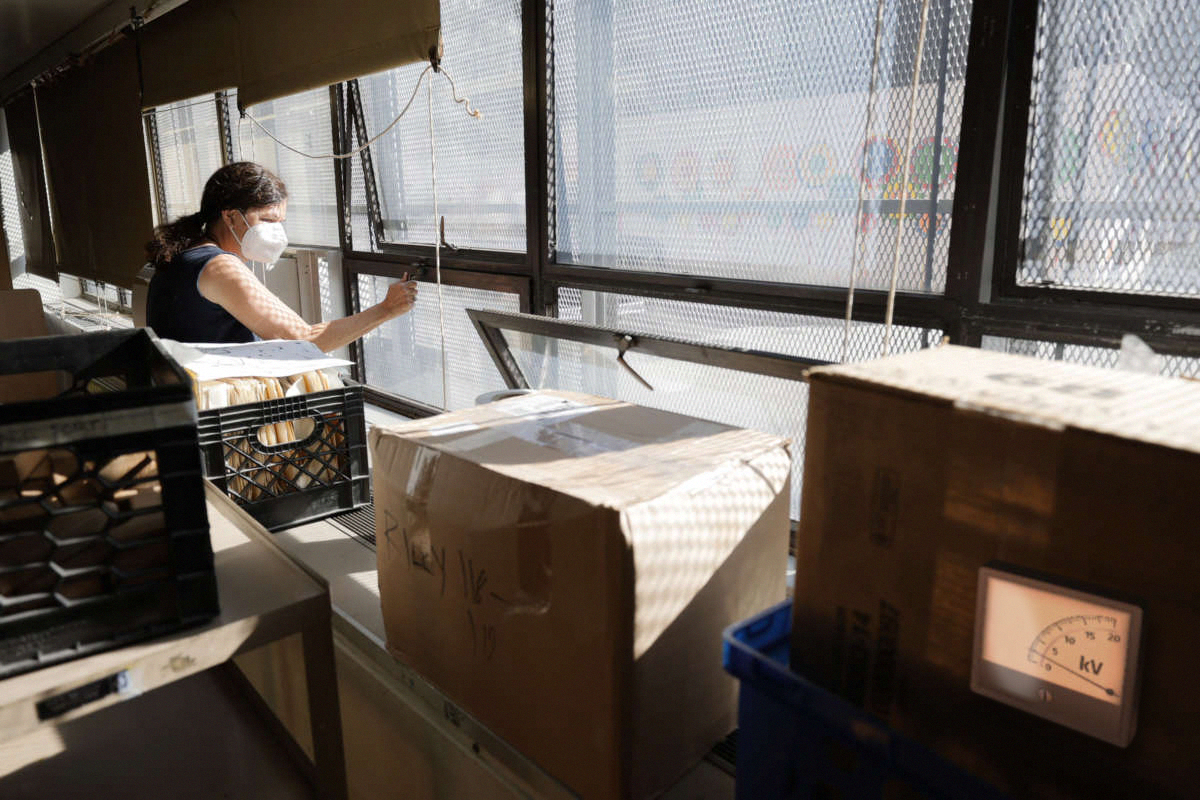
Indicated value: 2.5 kV
